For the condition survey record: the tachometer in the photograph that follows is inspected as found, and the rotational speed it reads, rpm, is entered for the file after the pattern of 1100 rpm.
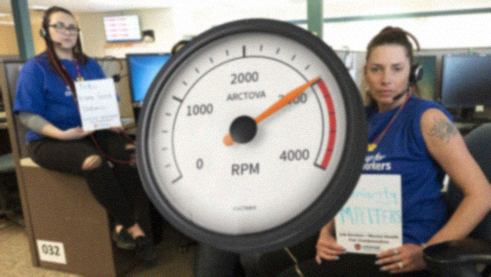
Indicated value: 3000 rpm
